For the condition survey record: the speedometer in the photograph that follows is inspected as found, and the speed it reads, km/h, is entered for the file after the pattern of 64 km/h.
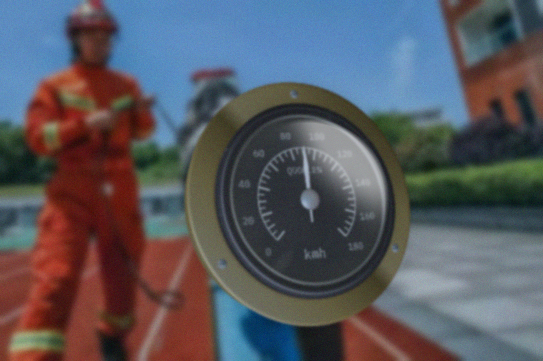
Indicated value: 90 km/h
